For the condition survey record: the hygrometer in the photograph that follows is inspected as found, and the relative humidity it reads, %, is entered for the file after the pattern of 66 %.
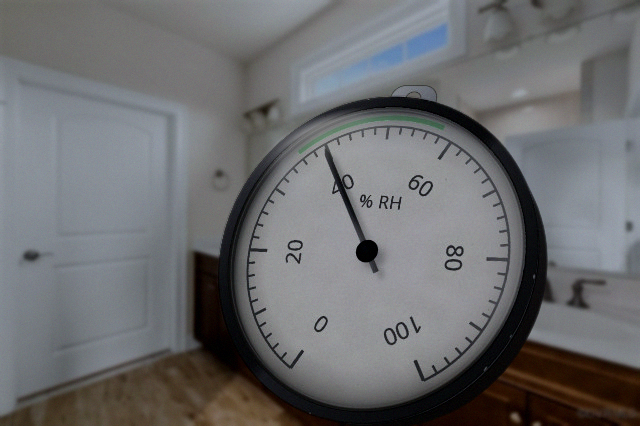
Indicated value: 40 %
